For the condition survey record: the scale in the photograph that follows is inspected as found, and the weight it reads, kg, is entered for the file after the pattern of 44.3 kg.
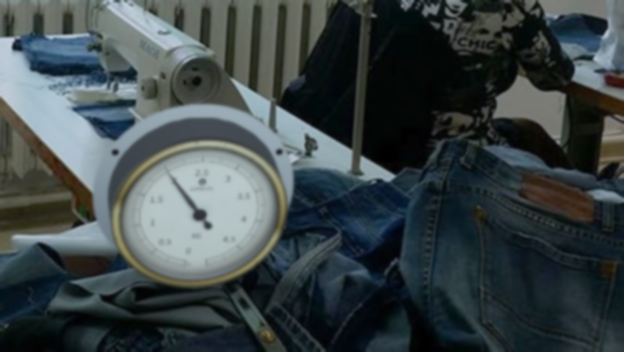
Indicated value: 2 kg
